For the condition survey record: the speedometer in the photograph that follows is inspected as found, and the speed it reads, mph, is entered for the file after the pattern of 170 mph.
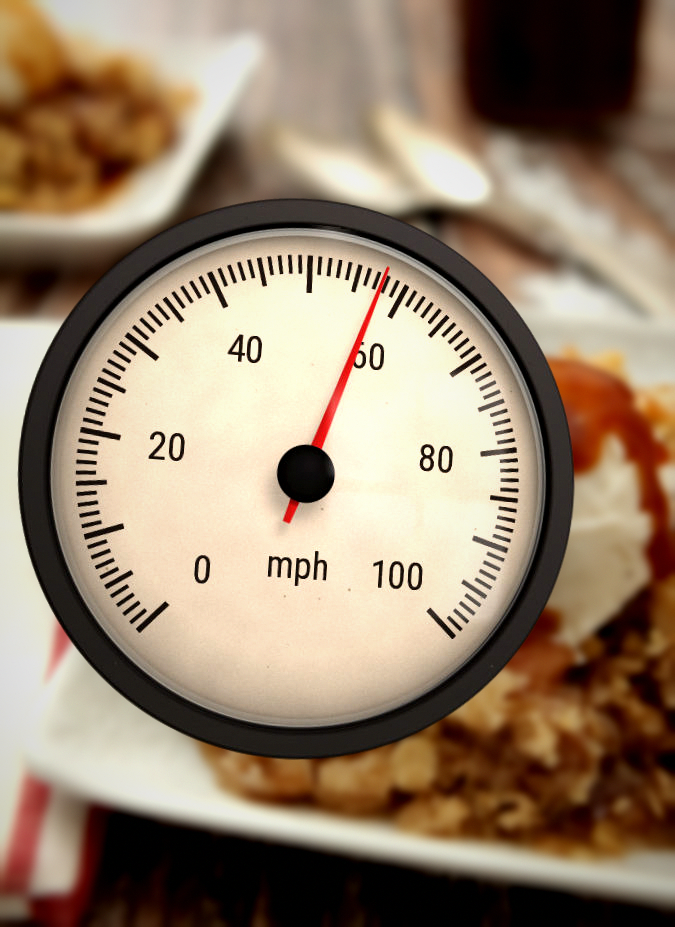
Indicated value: 57.5 mph
